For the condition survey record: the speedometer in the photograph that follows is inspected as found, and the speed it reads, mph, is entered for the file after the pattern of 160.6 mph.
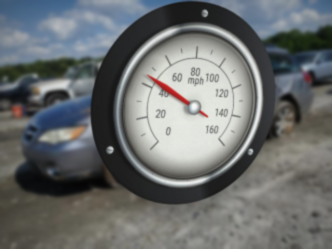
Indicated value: 45 mph
